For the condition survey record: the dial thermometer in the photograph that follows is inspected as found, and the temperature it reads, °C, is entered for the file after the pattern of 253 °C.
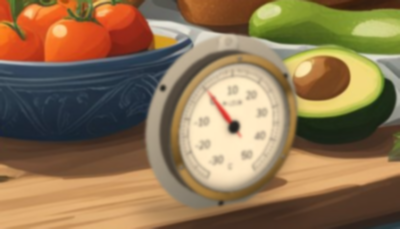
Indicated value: 0 °C
